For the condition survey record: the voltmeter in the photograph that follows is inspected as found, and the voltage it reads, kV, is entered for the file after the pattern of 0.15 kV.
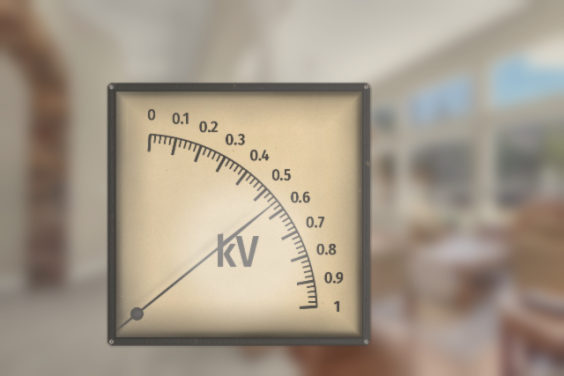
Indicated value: 0.56 kV
